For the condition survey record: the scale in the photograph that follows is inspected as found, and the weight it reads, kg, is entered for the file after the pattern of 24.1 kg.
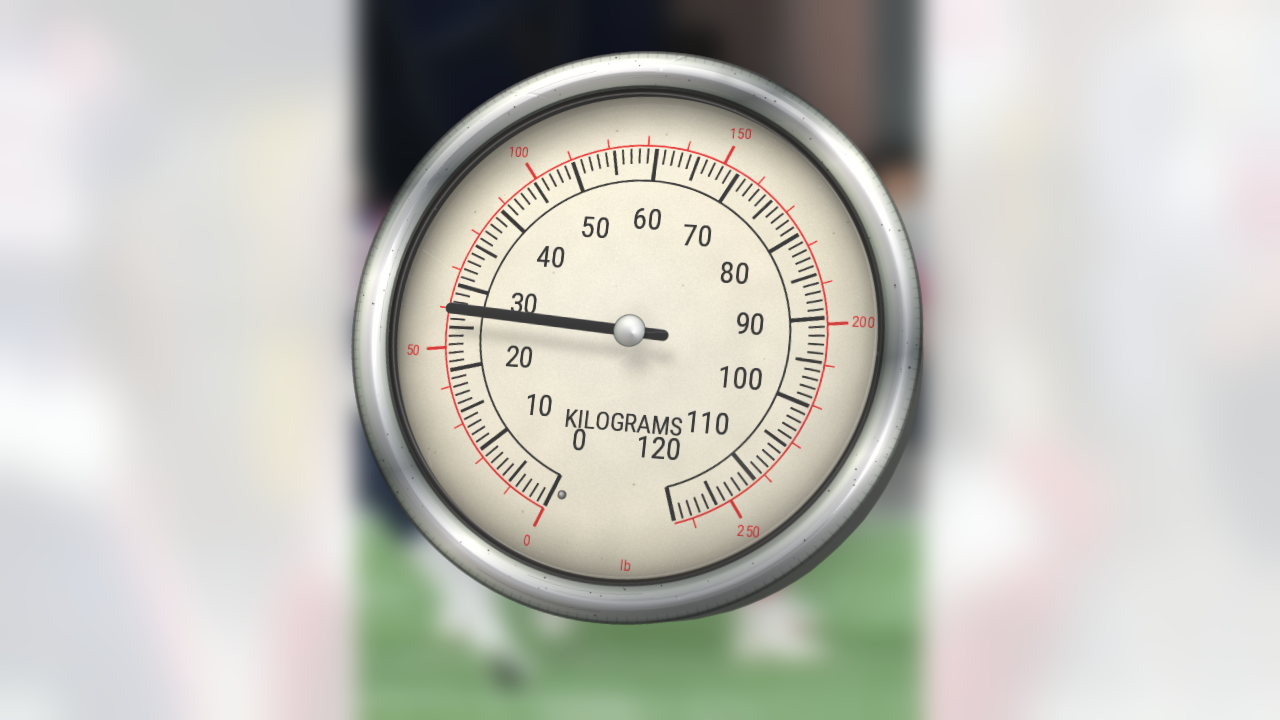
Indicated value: 27 kg
